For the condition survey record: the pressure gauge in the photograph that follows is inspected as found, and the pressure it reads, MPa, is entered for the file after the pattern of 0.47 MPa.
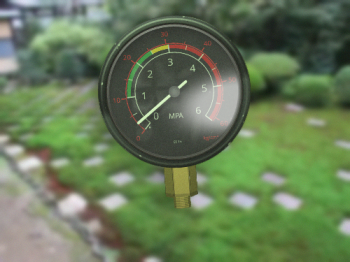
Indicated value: 0.25 MPa
